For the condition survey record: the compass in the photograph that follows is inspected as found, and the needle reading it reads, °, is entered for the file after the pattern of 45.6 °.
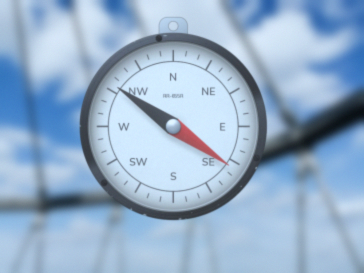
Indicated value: 125 °
